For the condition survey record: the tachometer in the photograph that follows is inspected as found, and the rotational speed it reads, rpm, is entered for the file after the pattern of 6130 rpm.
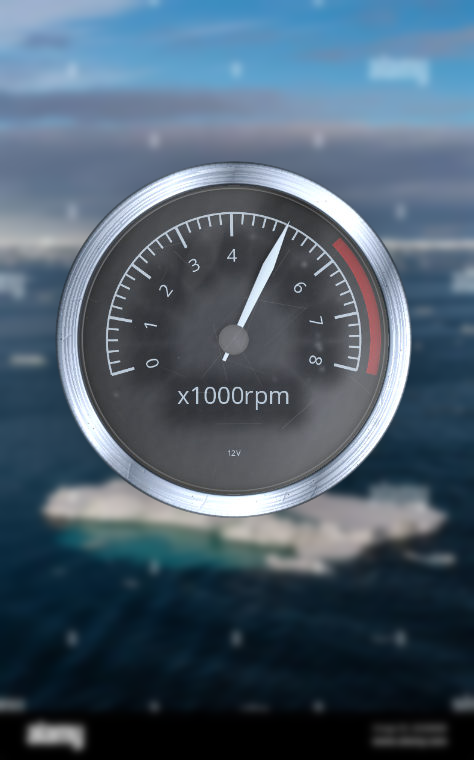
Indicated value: 5000 rpm
